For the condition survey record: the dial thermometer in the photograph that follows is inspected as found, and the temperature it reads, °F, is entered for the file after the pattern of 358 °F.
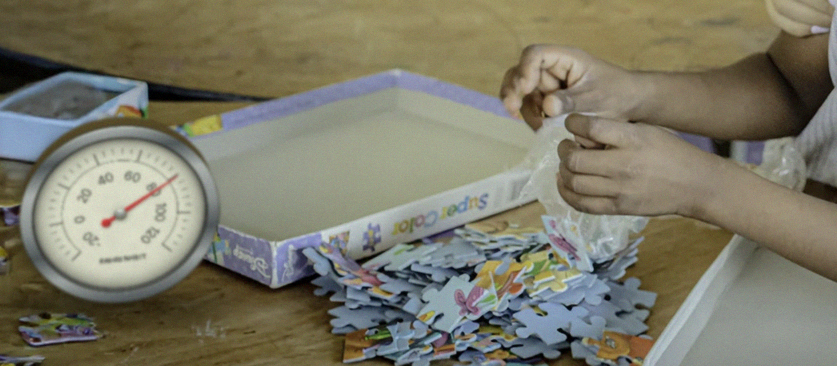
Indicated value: 80 °F
